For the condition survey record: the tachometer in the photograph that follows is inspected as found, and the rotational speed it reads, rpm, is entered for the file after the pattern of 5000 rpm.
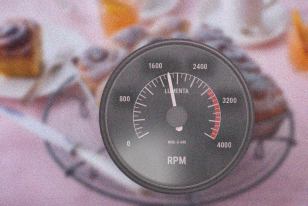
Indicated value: 1800 rpm
